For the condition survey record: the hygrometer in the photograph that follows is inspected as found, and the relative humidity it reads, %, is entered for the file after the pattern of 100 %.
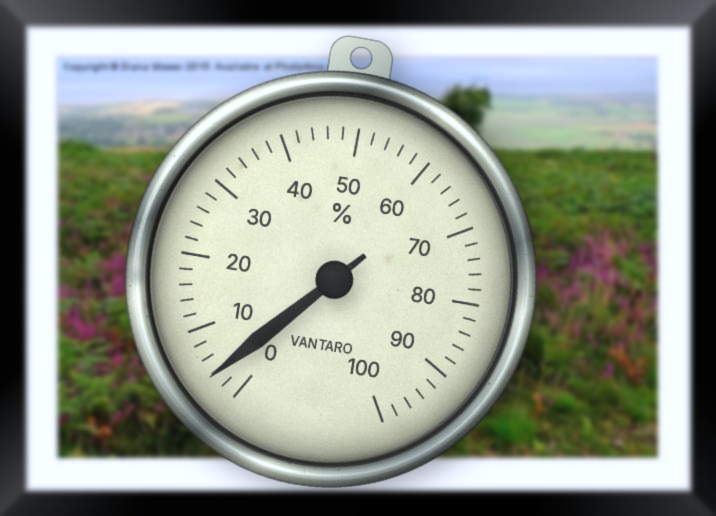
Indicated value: 4 %
